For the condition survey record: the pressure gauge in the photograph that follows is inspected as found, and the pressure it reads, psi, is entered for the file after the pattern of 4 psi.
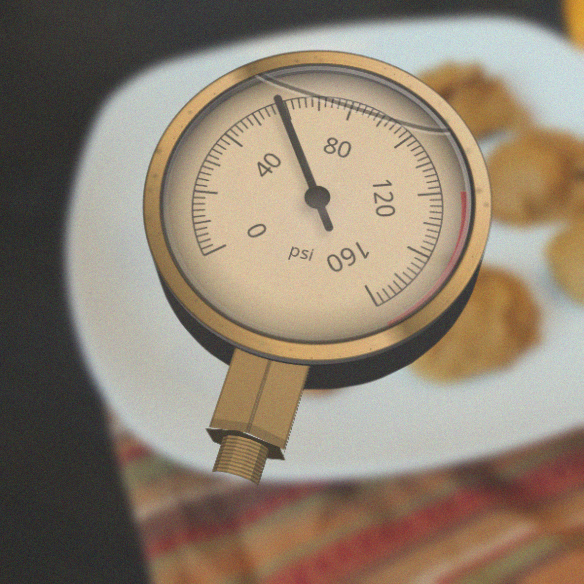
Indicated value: 58 psi
